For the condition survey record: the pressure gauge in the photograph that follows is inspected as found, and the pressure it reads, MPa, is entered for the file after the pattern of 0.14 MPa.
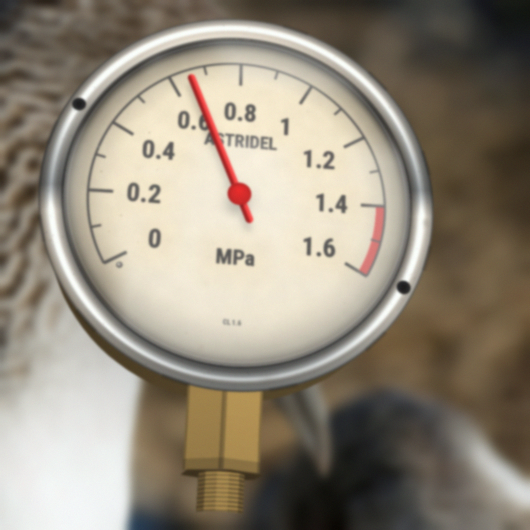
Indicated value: 0.65 MPa
